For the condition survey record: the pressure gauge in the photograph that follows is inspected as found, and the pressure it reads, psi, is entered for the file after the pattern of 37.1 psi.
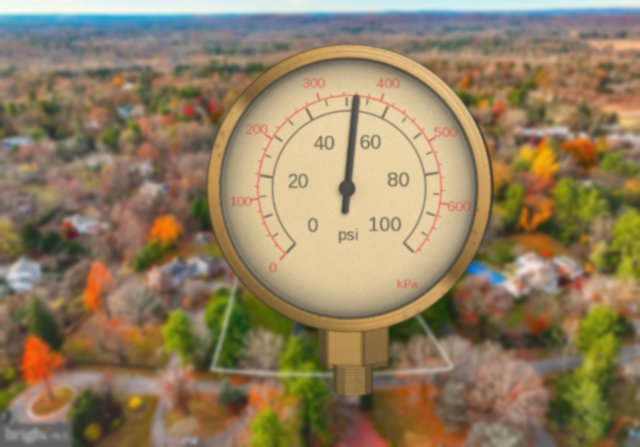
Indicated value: 52.5 psi
